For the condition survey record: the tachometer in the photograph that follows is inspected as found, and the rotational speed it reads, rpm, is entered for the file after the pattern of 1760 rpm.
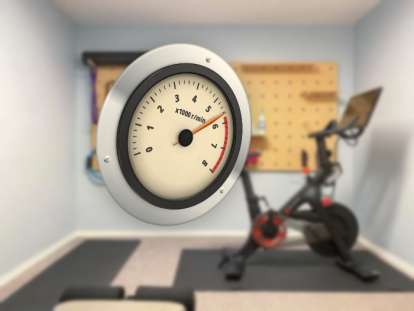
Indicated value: 5600 rpm
